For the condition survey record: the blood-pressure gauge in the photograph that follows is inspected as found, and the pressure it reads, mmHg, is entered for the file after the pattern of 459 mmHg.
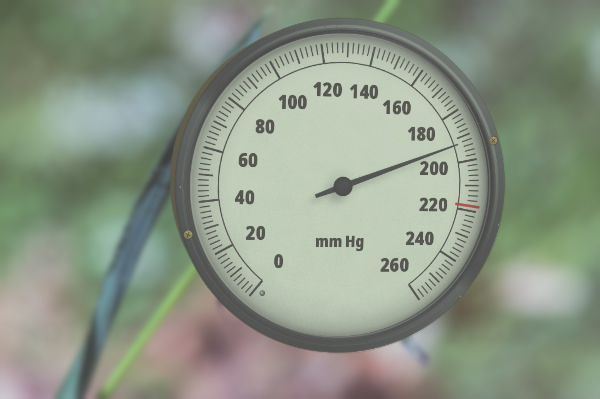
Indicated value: 192 mmHg
